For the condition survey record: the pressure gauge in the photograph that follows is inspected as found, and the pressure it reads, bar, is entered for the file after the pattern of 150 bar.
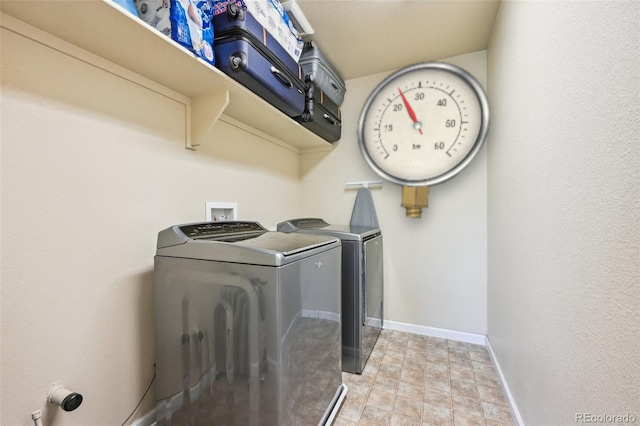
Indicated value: 24 bar
